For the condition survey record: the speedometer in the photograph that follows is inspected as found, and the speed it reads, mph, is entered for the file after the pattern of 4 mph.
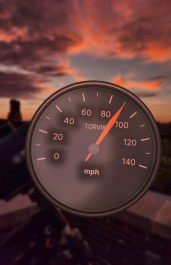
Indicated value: 90 mph
